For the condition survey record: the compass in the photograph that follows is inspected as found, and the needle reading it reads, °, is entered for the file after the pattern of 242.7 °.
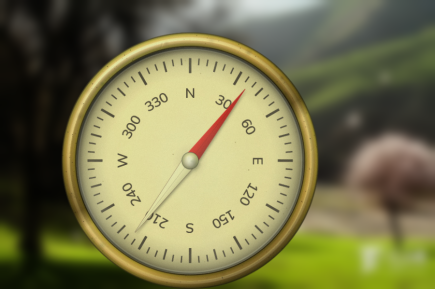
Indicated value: 37.5 °
